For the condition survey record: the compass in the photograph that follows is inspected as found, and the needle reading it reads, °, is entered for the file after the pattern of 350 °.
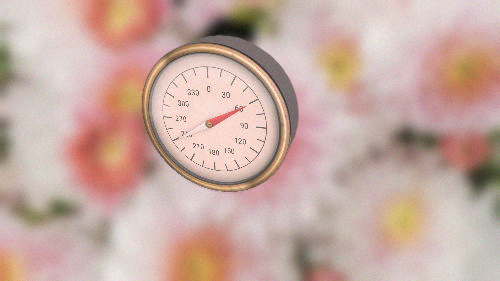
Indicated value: 60 °
